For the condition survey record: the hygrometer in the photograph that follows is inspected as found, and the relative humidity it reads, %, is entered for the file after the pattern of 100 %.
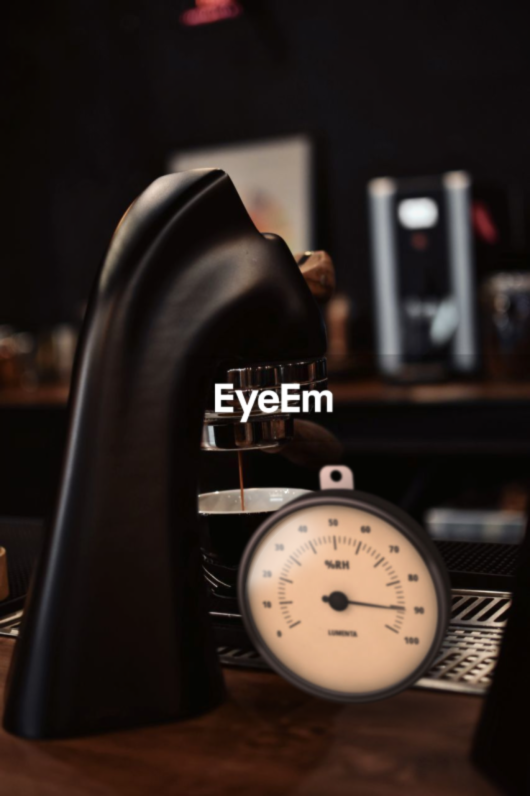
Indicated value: 90 %
